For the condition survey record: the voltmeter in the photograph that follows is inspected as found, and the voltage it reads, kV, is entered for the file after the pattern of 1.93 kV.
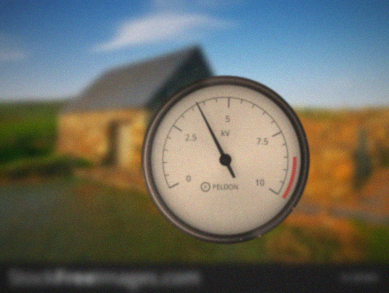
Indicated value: 3.75 kV
